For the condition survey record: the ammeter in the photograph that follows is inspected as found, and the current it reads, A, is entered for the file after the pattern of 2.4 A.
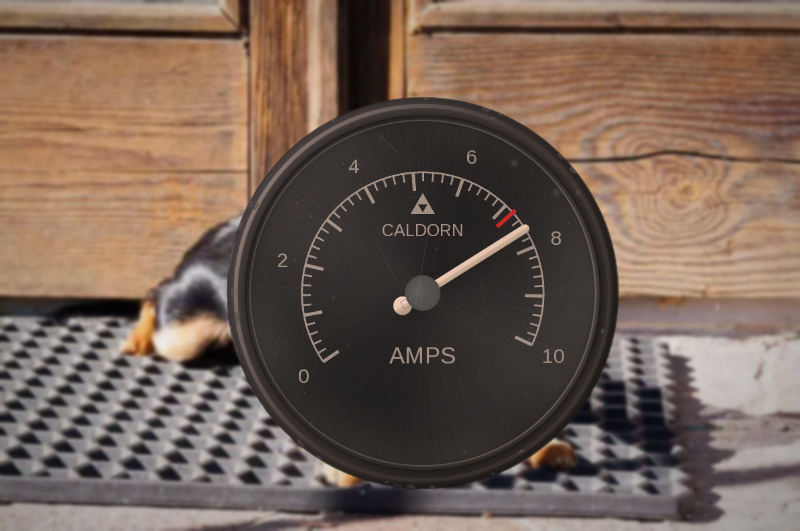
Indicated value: 7.6 A
